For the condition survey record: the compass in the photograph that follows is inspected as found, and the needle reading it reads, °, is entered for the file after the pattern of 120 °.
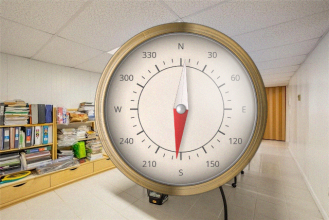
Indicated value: 185 °
